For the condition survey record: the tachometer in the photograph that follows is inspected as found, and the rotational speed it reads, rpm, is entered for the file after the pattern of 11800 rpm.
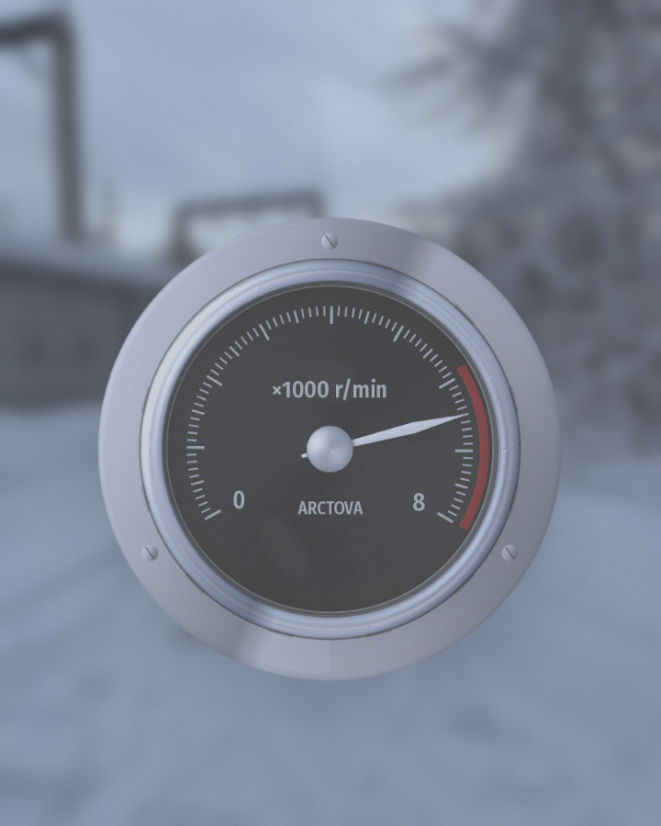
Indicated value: 6500 rpm
